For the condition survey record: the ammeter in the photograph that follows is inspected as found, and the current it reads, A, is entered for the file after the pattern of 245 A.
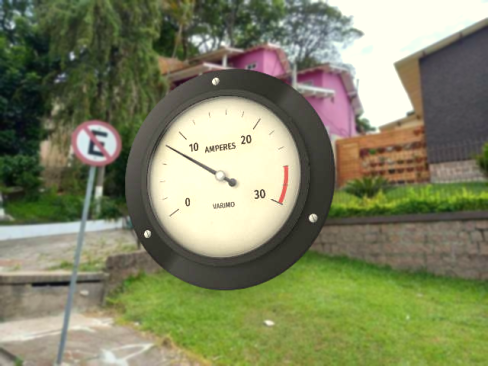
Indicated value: 8 A
